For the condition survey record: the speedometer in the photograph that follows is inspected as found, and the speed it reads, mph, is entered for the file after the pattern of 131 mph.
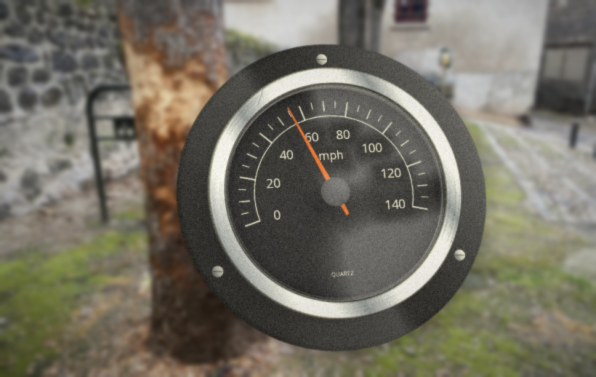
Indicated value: 55 mph
